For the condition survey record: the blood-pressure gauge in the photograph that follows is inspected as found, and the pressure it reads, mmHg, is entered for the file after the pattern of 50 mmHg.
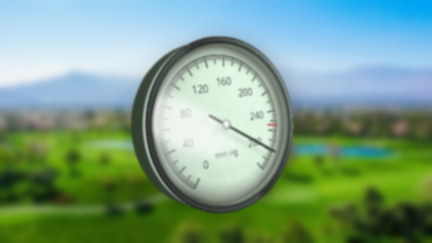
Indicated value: 280 mmHg
